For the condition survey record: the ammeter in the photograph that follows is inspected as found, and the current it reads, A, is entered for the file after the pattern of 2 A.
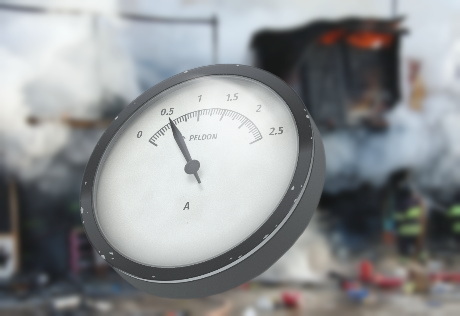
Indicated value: 0.5 A
